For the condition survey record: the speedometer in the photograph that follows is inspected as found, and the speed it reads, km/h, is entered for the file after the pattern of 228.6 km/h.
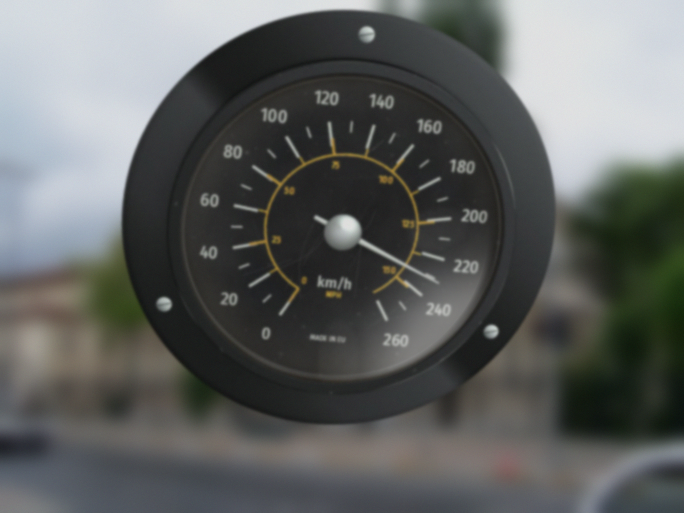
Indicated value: 230 km/h
